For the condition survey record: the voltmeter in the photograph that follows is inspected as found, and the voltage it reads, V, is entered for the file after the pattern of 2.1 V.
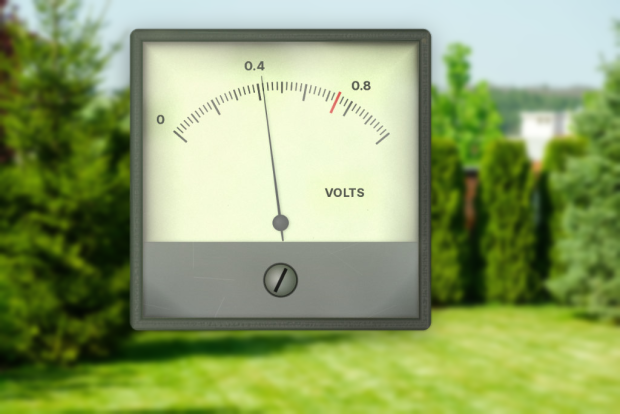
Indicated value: 0.42 V
